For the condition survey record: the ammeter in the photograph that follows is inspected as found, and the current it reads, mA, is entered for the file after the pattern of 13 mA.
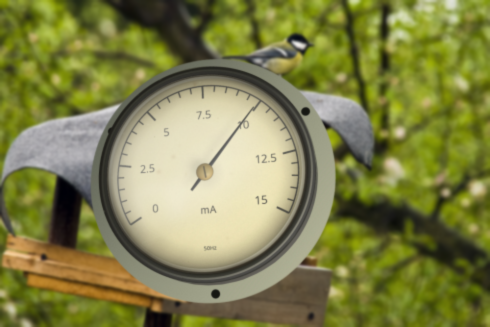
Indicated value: 10 mA
